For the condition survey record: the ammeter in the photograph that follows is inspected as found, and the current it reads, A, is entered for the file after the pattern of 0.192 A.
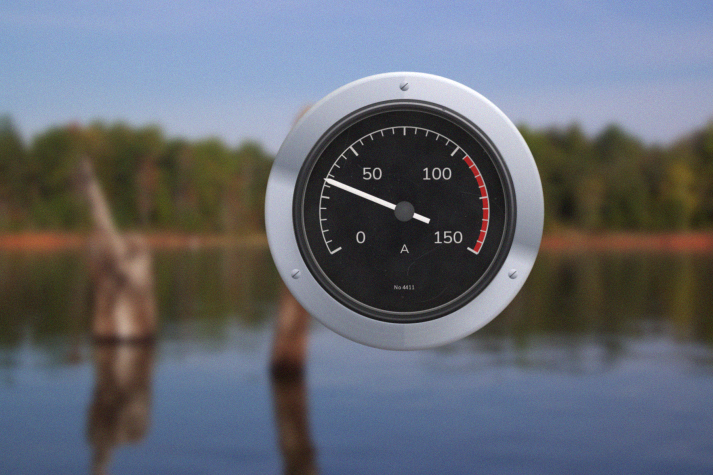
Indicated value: 32.5 A
